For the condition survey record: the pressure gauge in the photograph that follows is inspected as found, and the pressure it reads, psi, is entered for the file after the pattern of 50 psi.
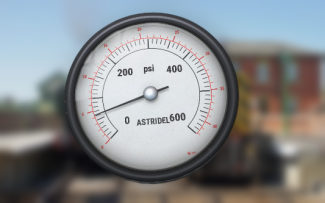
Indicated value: 60 psi
